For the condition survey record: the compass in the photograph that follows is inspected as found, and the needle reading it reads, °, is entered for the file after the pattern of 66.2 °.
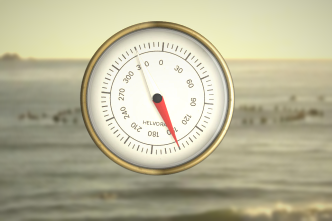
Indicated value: 150 °
